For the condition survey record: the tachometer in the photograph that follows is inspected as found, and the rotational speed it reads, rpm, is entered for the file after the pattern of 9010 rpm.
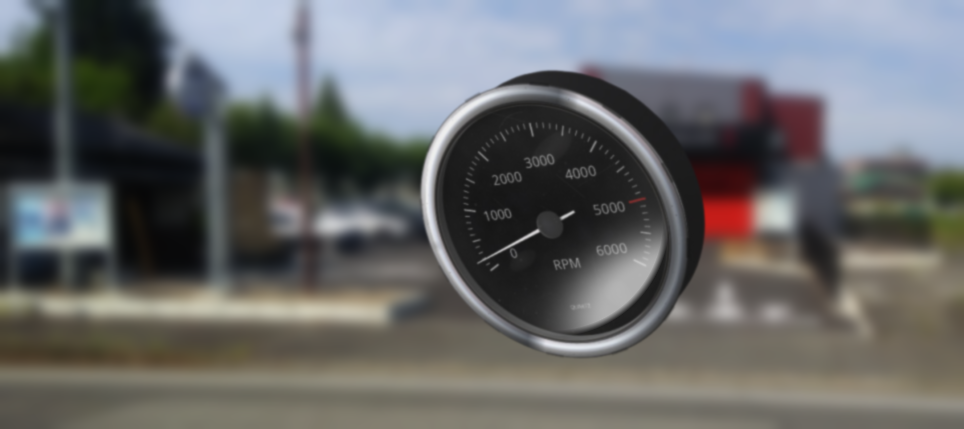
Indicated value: 200 rpm
